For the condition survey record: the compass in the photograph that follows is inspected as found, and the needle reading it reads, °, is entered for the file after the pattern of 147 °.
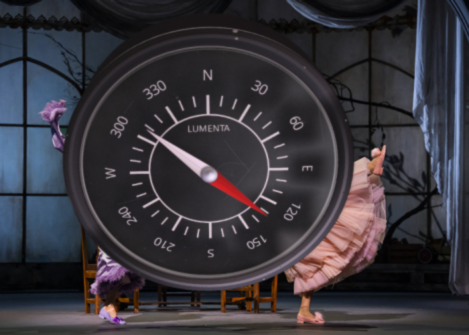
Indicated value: 130 °
